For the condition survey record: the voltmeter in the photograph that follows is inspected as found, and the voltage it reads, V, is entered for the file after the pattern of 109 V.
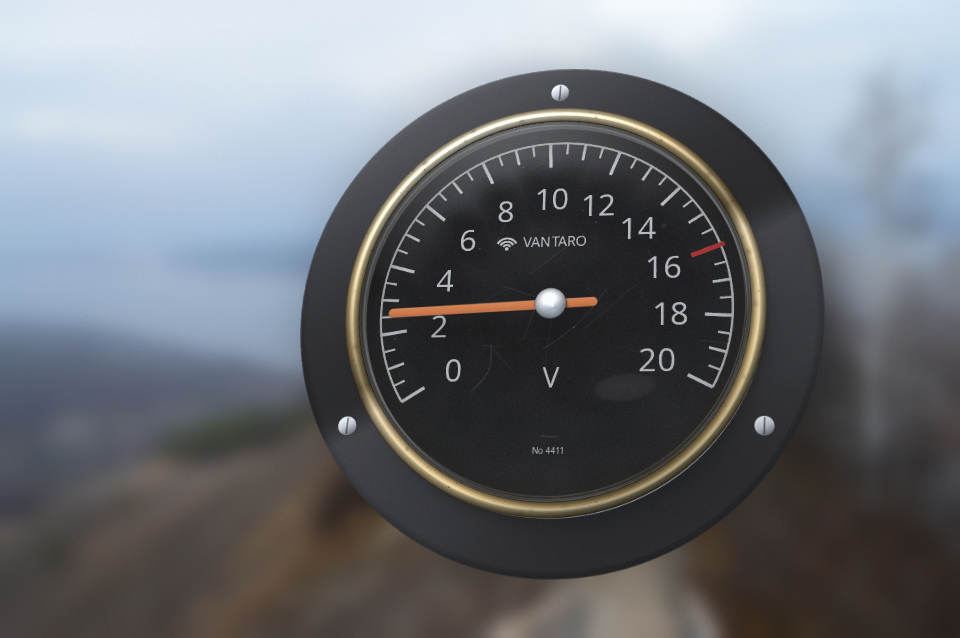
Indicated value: 2.5 V
